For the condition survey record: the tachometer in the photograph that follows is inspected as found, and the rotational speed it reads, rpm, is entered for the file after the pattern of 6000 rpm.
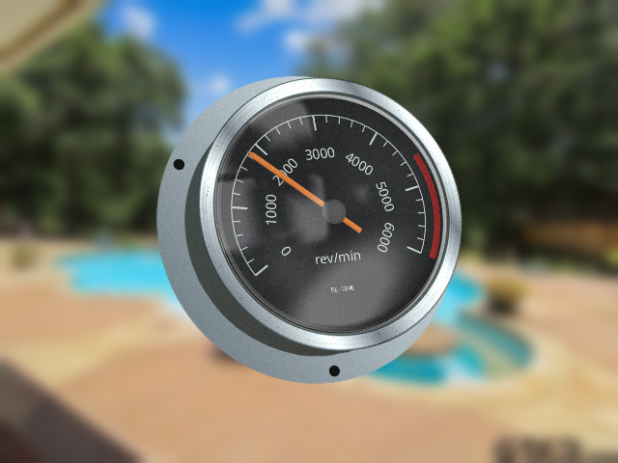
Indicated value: 1800 rpm
